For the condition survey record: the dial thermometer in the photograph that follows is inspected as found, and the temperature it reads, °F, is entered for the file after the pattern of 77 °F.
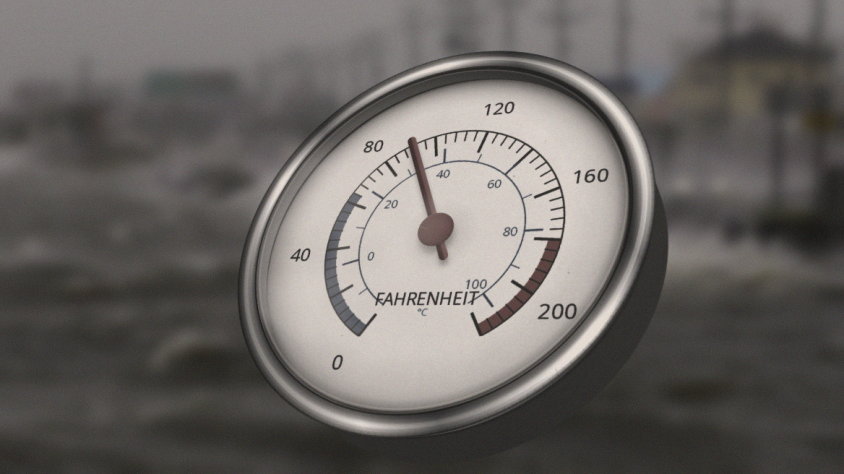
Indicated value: 92 °F
